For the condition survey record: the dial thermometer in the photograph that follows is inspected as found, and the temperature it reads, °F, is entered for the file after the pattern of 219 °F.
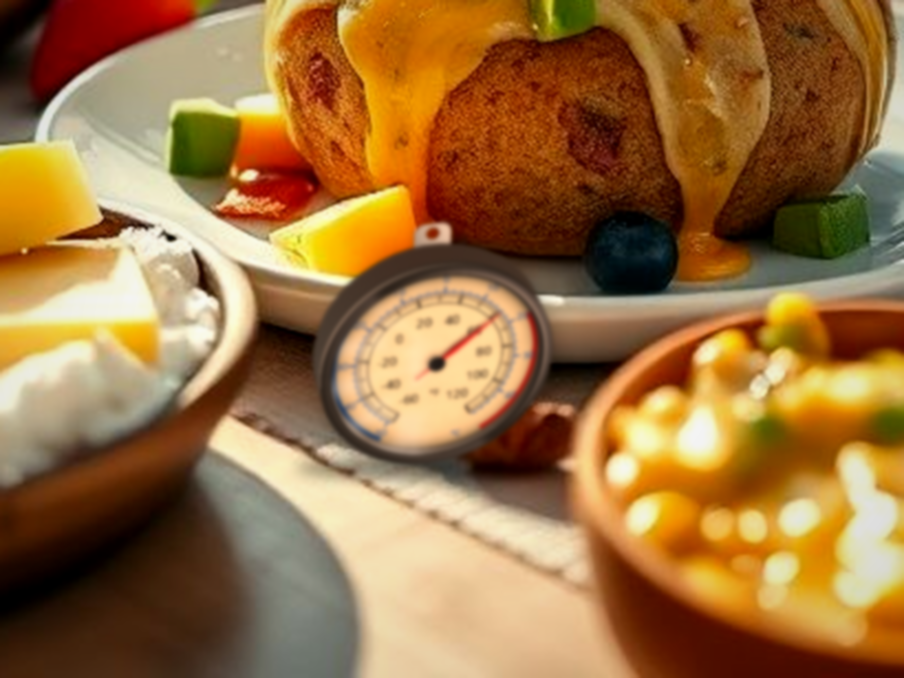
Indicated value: 60 °F
